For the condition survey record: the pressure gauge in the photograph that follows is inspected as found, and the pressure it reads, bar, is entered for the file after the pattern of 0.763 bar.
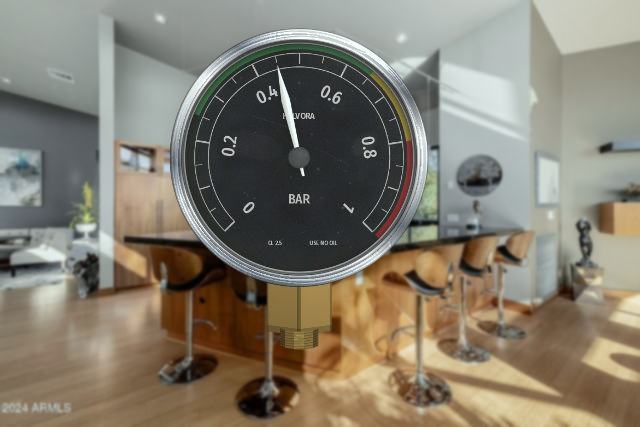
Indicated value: 0.45 bar
